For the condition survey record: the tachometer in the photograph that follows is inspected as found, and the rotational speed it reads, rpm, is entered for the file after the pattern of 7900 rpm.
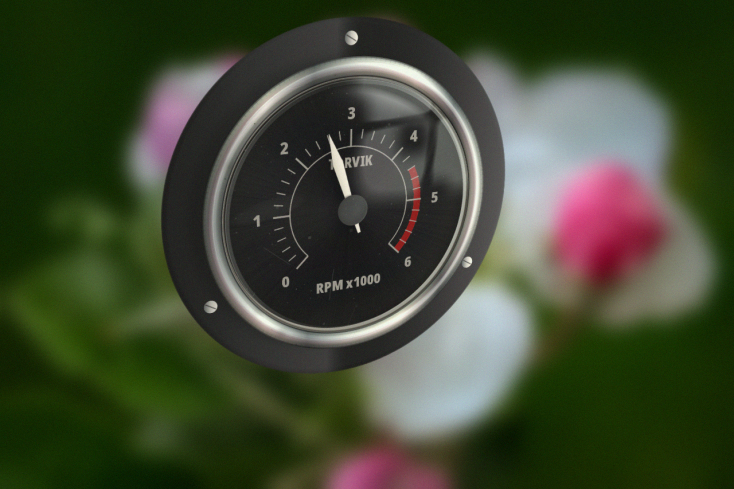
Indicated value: 2600 rpm
